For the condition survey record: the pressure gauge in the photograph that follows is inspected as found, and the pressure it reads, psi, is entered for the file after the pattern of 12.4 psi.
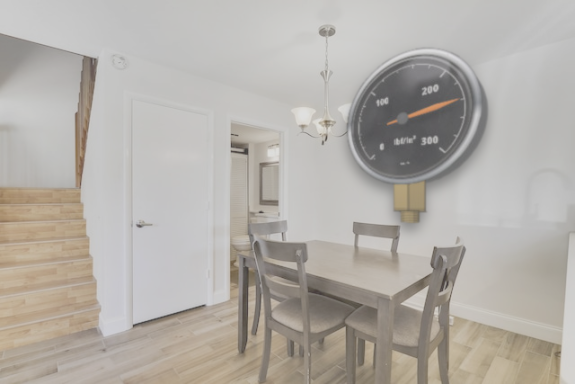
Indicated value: 240 psi
